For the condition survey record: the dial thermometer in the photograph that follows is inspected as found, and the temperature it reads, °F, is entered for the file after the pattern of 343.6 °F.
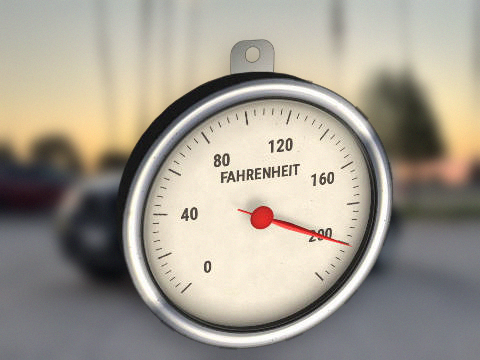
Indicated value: 200 °F
